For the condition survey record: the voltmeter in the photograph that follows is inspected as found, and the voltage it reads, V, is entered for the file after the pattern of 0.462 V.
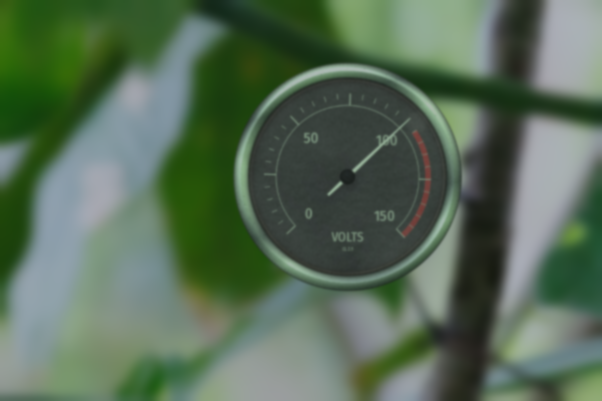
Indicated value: 100 V
